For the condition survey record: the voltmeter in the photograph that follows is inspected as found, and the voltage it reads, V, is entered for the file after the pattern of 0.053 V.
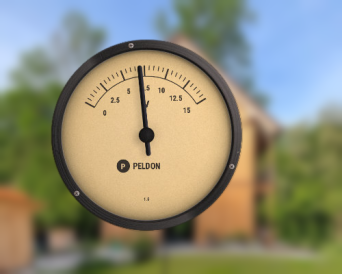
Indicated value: 7 V
